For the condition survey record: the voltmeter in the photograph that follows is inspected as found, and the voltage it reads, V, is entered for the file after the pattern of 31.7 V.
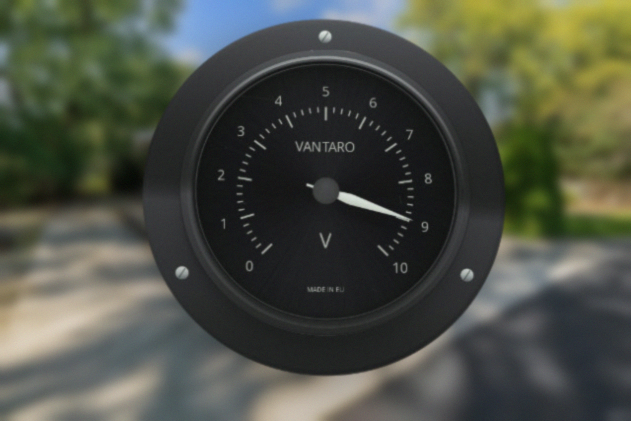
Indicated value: 9 V
